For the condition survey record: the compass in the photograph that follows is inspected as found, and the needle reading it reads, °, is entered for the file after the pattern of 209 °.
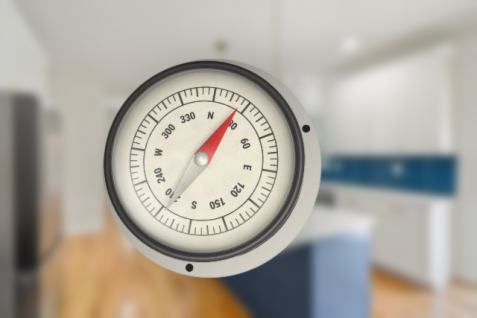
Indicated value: 25 °
